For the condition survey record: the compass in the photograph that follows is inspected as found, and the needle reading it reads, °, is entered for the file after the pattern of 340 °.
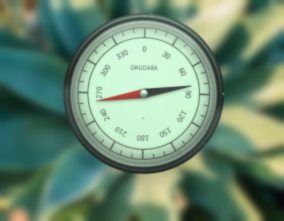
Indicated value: 260 °
